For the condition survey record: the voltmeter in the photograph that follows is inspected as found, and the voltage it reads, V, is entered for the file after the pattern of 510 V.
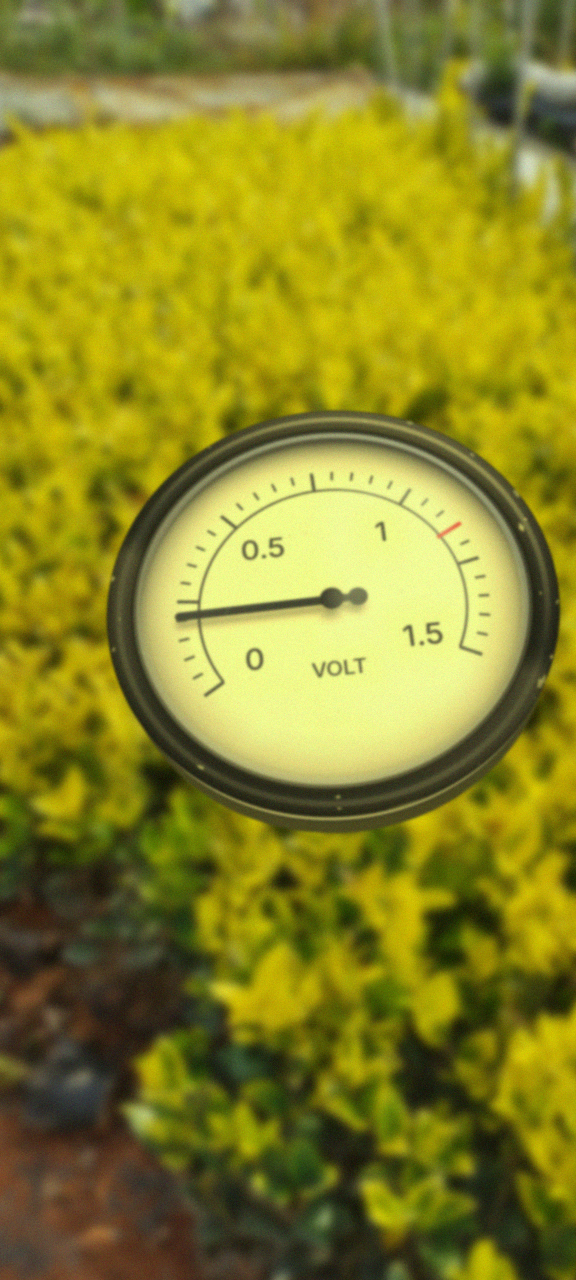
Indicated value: 0.2 V
